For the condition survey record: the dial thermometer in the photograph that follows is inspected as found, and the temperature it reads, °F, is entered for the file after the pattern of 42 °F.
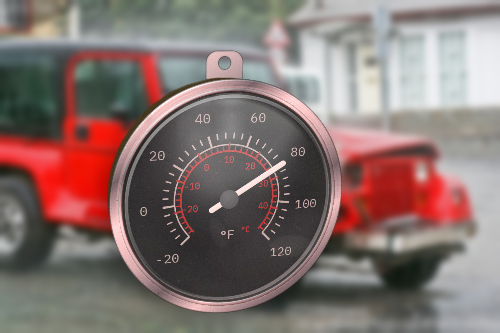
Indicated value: 80 °F
